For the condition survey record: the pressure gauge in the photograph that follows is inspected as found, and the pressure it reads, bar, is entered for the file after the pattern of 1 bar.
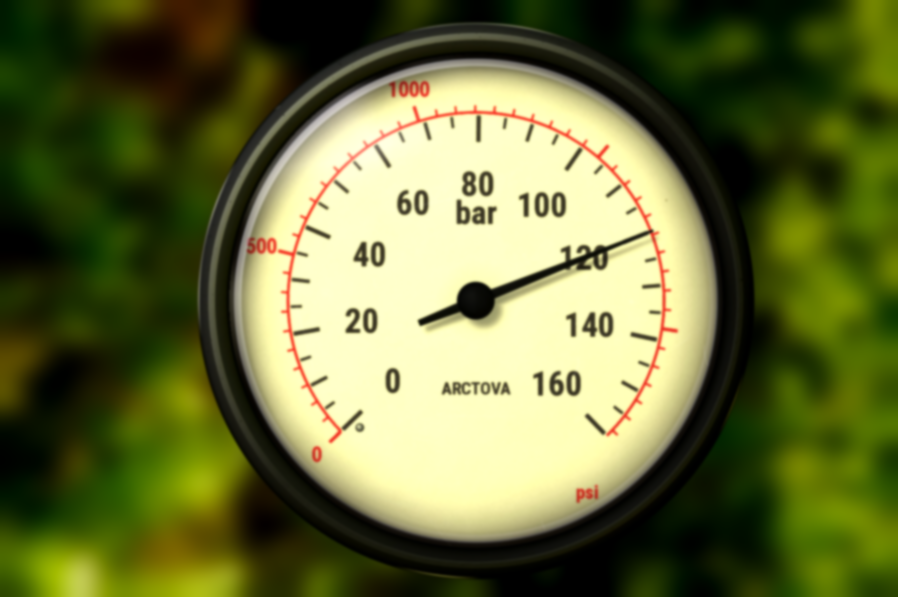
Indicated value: 120 bar
